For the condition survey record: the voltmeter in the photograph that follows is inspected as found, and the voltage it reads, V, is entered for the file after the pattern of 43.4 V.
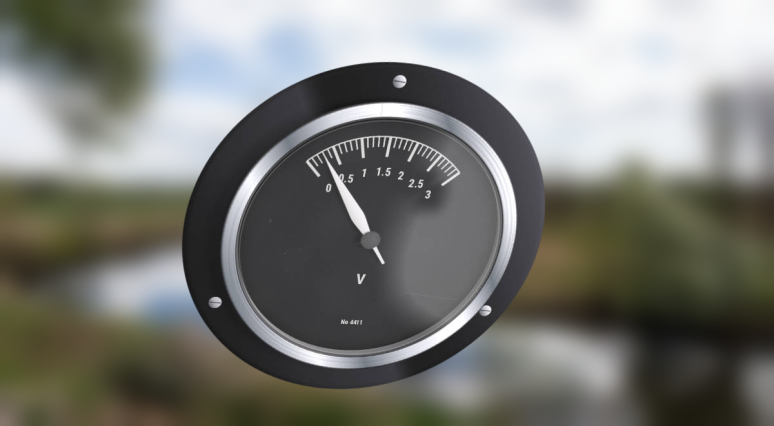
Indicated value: 0.3 V
